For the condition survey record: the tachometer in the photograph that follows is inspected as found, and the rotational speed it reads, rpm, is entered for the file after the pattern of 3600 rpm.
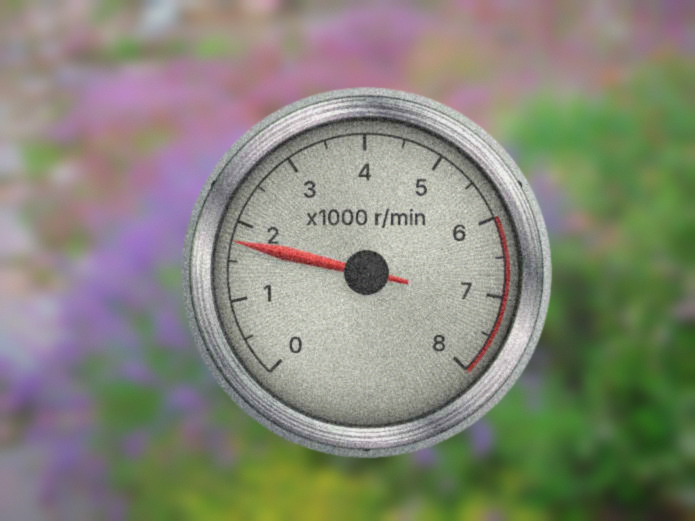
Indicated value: 1750 rpm
